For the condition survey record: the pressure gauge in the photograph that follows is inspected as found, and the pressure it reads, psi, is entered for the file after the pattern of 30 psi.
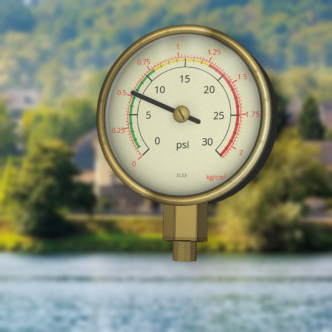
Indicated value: 7.5 psi
